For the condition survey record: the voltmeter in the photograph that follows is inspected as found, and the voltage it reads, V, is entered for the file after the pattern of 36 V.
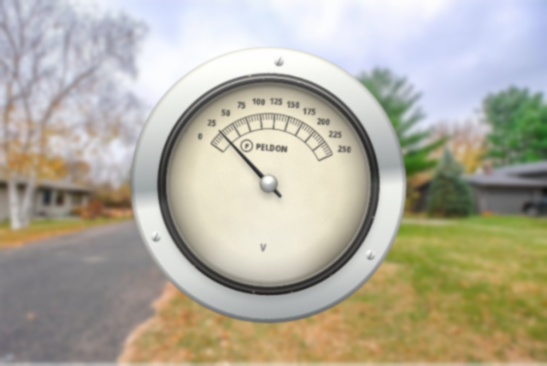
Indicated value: 25 V
